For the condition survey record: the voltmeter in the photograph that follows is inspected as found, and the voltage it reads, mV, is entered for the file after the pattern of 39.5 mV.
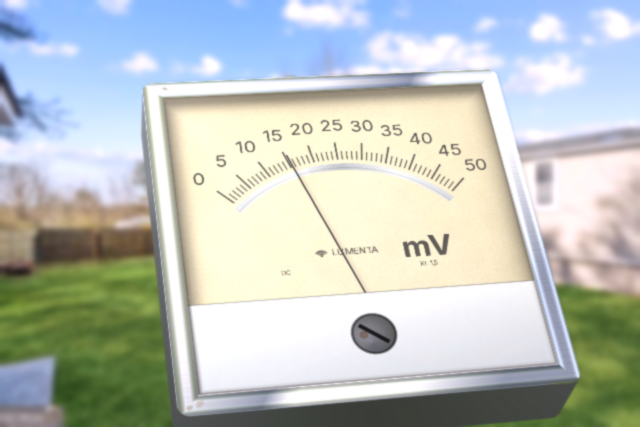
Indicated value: 15 mV
